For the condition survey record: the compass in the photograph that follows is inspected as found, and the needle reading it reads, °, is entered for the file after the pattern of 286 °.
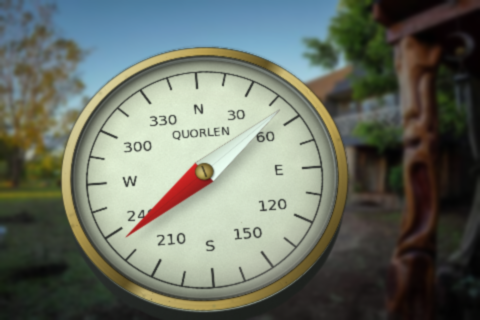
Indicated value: 232.5 °
